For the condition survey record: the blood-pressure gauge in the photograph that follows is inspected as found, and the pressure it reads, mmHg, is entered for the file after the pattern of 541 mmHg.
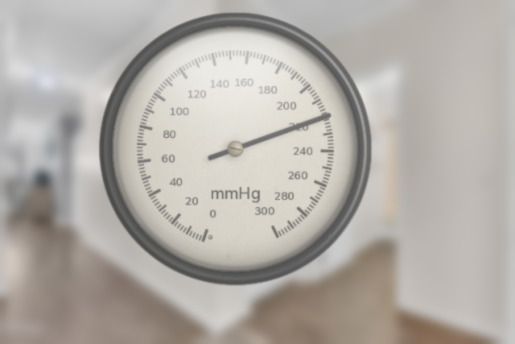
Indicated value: 220 mmHg
